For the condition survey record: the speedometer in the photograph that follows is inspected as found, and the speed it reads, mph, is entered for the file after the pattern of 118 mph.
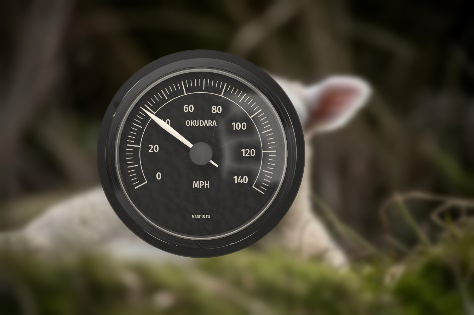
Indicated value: 38 mph
